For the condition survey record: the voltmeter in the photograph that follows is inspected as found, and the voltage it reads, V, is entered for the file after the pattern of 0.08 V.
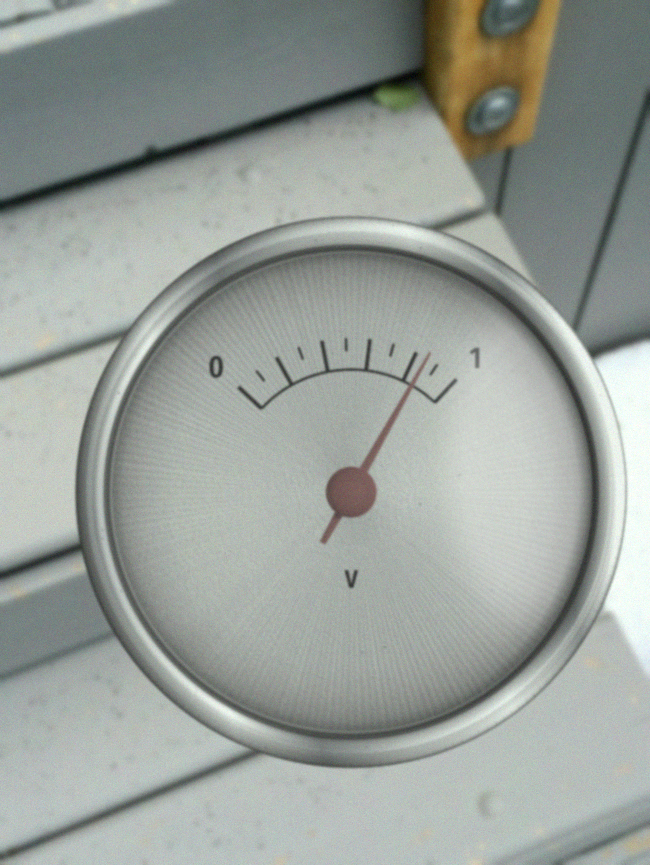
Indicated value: 0.85 V
